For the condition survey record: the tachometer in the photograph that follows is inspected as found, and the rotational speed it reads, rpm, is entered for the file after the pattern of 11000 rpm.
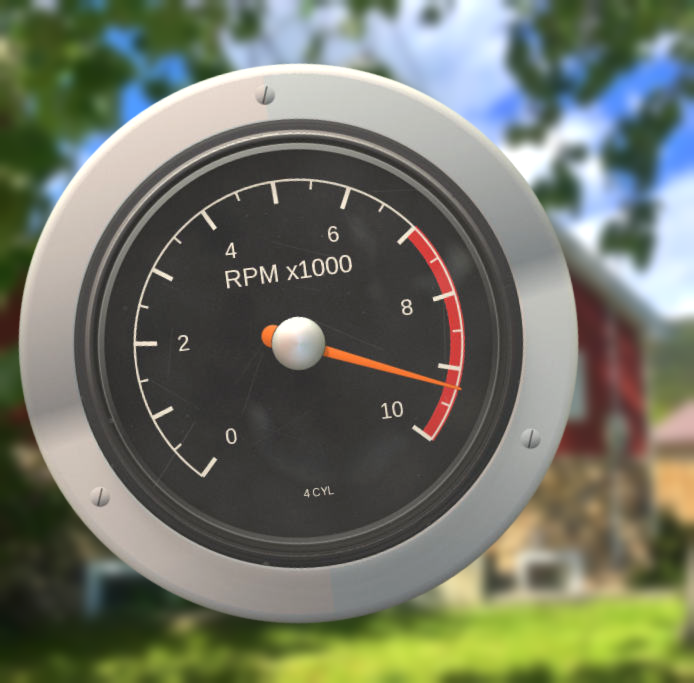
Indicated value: 9250 rpm
